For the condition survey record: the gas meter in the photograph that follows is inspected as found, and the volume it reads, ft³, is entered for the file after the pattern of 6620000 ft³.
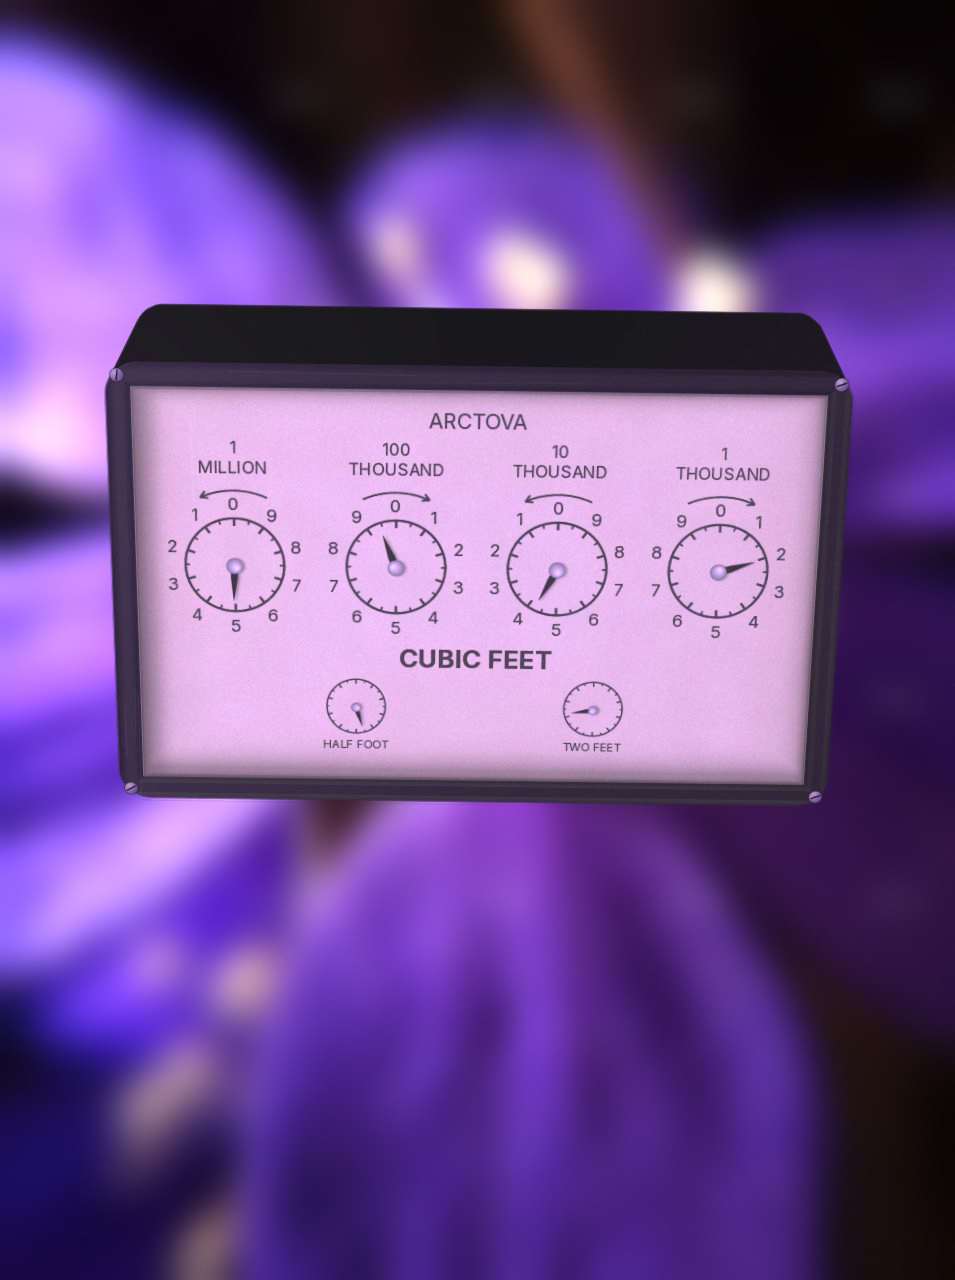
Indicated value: 494200 ft³
